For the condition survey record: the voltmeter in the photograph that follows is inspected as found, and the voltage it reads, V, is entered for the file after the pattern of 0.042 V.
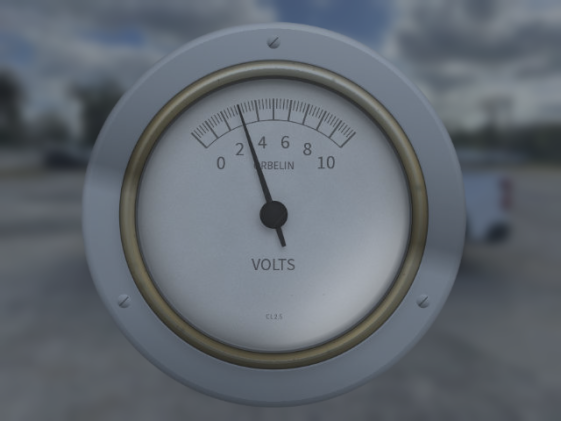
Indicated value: 3 V
